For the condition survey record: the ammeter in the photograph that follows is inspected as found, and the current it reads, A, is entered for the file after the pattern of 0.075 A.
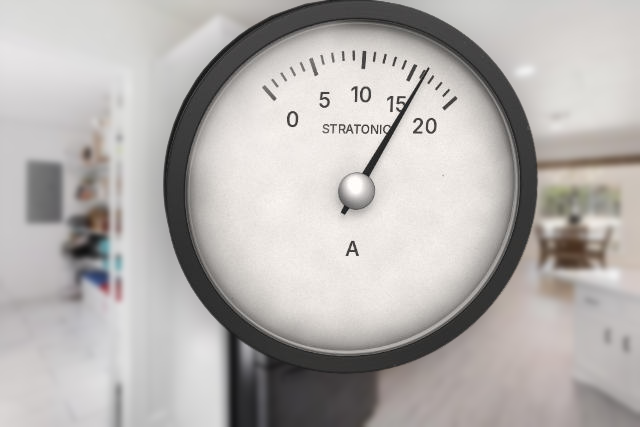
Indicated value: 16 A
